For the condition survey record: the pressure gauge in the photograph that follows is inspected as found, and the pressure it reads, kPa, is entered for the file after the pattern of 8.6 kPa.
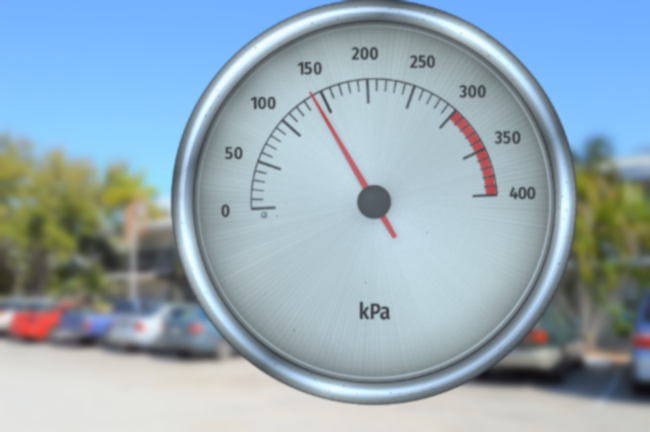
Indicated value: 140 kPa
